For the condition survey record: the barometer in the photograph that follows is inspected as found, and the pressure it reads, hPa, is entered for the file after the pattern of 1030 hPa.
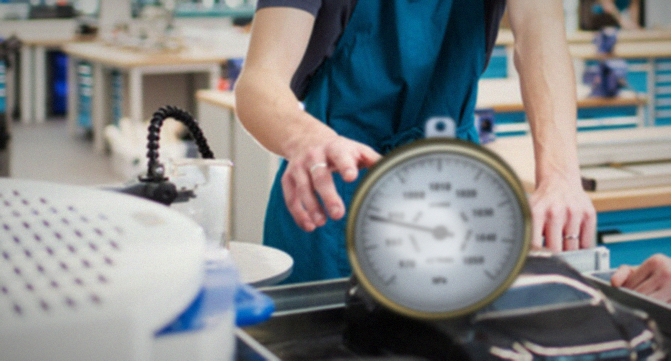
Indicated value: 988 hPa
